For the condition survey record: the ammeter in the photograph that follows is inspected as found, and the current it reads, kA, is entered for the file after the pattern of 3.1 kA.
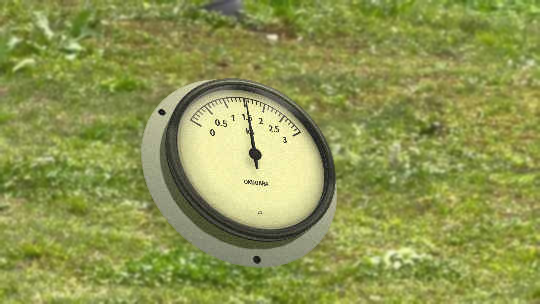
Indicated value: 1.5 kA
